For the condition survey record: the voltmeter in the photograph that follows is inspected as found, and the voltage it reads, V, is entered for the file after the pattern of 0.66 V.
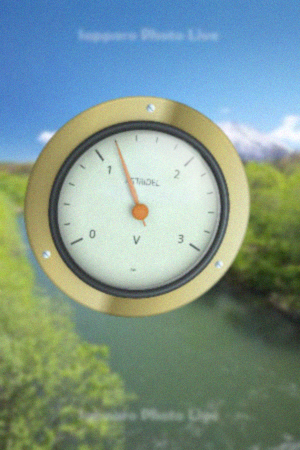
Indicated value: 1.2 V
